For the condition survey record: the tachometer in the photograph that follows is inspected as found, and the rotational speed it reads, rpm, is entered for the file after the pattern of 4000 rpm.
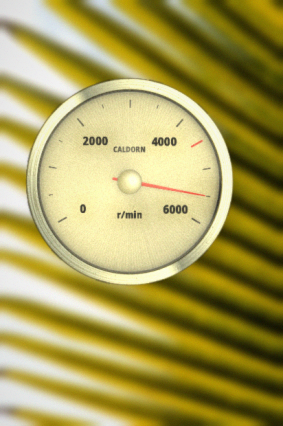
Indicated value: 5500 rpm
